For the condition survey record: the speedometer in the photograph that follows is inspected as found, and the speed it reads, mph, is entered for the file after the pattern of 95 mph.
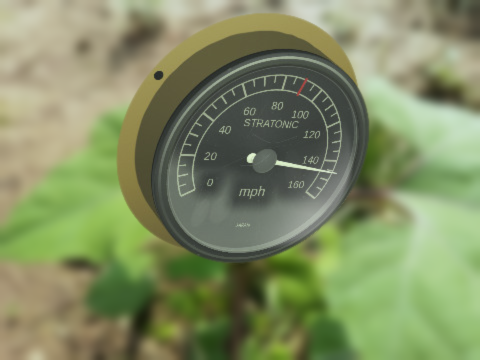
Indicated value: 145 mph
